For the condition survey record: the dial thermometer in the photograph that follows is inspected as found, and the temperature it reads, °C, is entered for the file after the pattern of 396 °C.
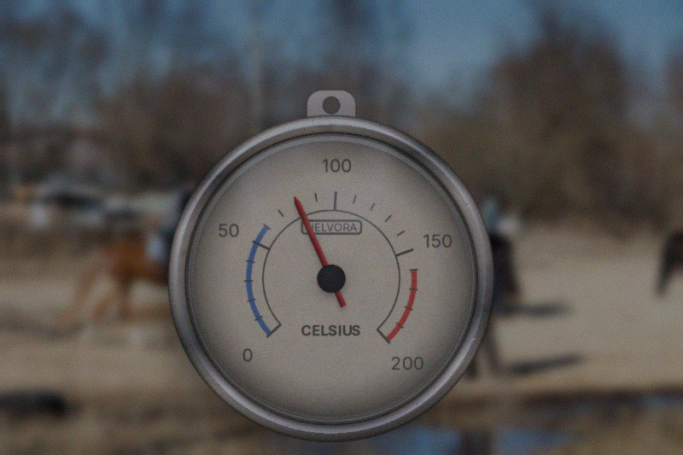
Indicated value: 80 °C
